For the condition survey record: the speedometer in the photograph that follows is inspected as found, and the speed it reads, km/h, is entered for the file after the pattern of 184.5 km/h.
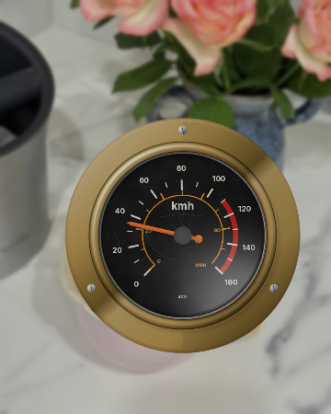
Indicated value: 35 km/h
